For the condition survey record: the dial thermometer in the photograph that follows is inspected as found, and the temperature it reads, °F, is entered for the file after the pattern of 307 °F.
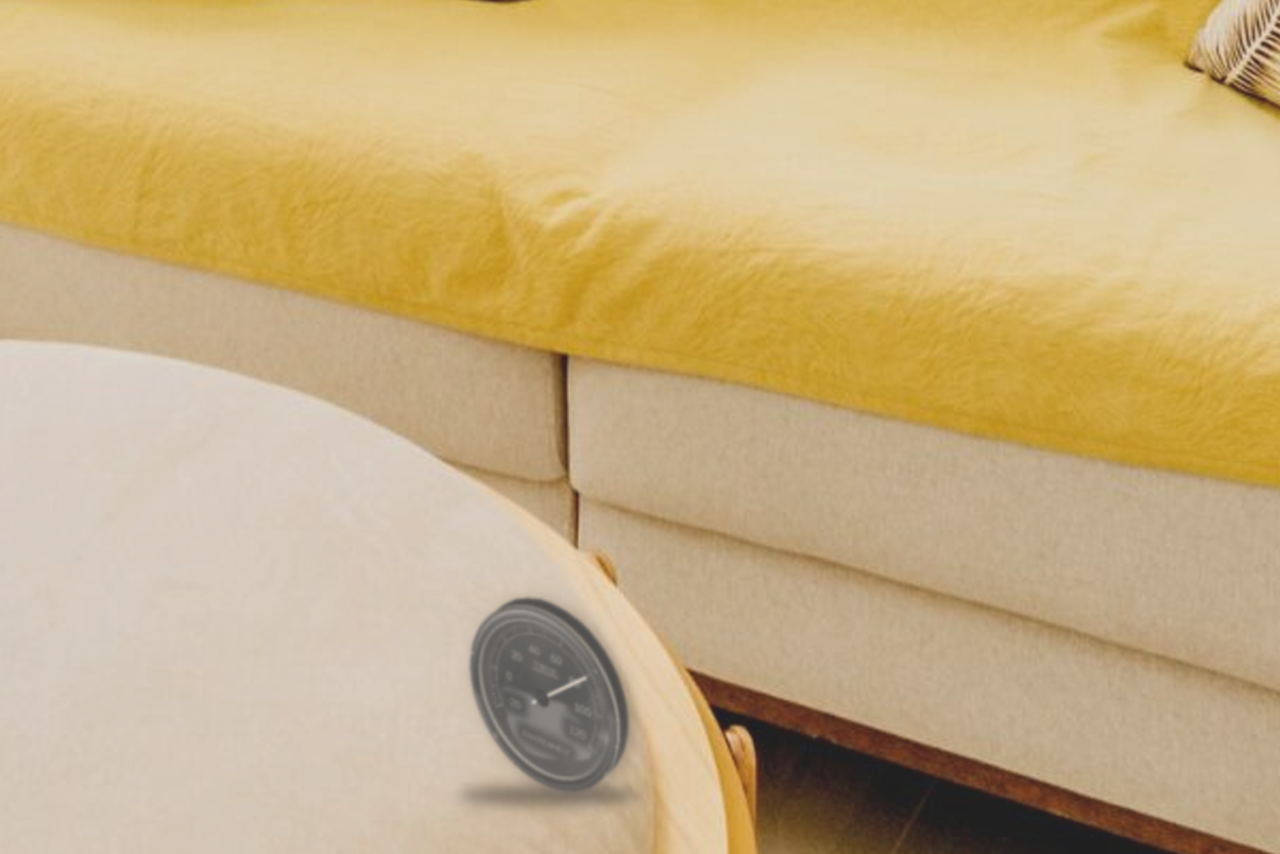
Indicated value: 80 °F
